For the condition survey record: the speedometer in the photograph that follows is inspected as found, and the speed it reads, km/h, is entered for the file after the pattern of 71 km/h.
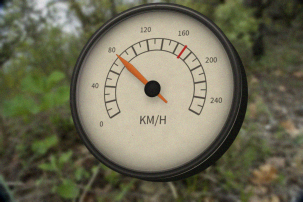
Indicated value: 80 km/h
